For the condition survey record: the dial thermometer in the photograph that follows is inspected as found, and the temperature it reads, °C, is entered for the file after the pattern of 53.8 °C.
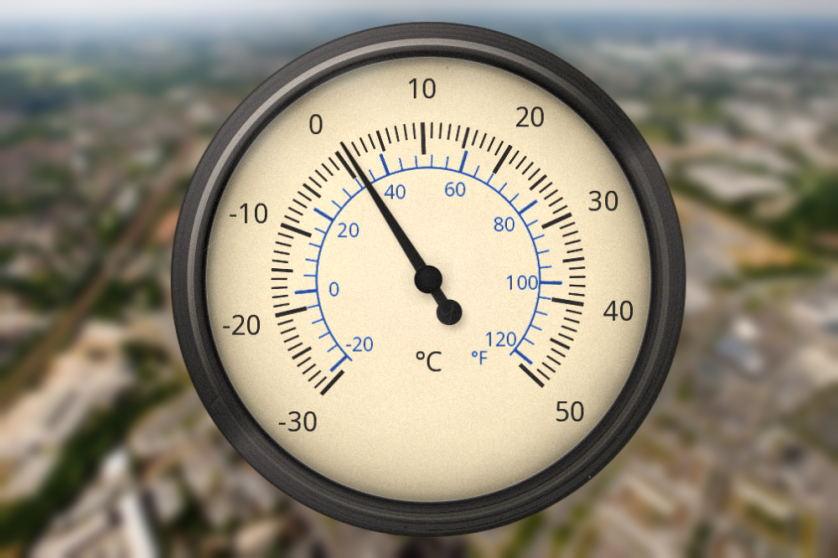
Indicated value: 1 °C
